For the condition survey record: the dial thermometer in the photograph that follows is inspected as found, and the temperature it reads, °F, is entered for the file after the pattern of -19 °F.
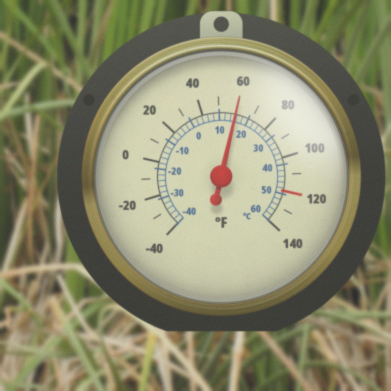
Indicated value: 60 °F
